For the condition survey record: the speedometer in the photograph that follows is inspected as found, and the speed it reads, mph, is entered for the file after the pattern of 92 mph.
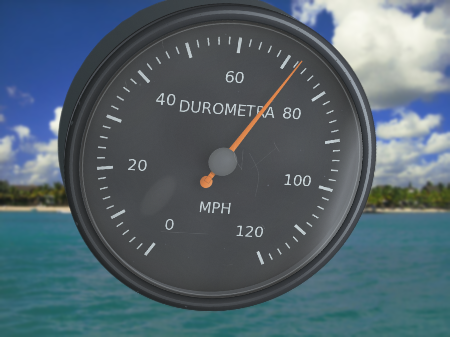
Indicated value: 72 mph
